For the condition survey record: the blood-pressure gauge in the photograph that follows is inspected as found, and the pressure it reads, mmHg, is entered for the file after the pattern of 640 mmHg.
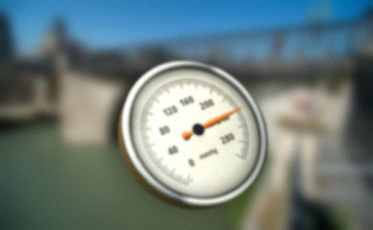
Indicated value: 240 mmHg
